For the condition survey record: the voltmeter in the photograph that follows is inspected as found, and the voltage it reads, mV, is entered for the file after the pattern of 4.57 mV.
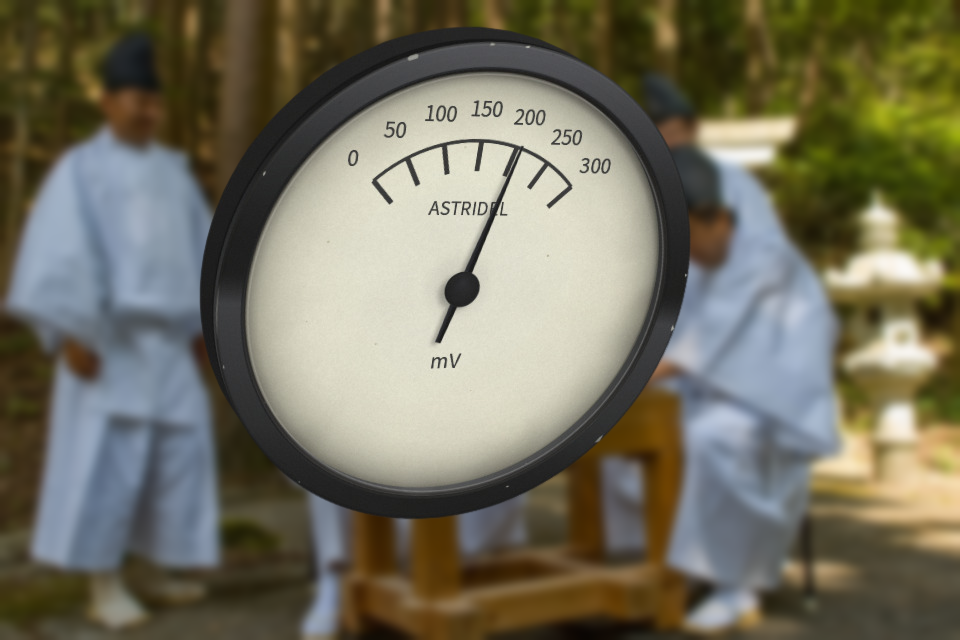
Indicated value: 200 mV
